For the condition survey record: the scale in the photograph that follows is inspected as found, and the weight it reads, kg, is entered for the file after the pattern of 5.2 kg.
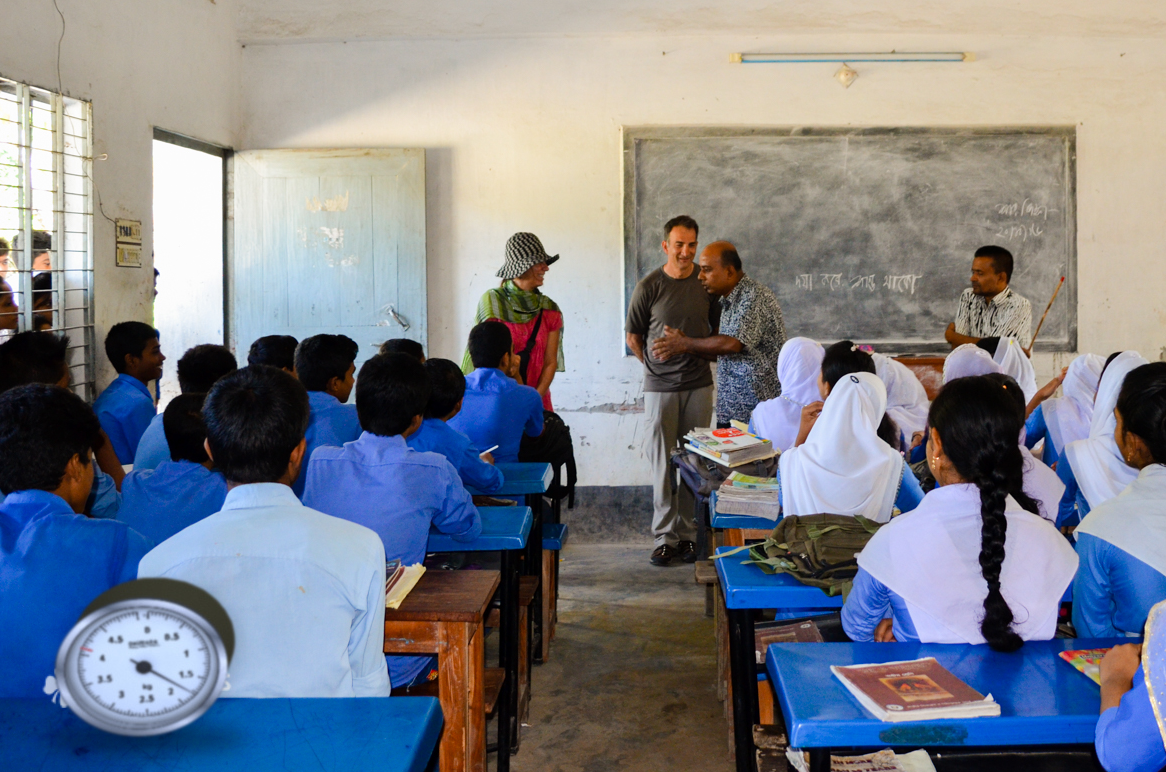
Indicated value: 1.75 kg
